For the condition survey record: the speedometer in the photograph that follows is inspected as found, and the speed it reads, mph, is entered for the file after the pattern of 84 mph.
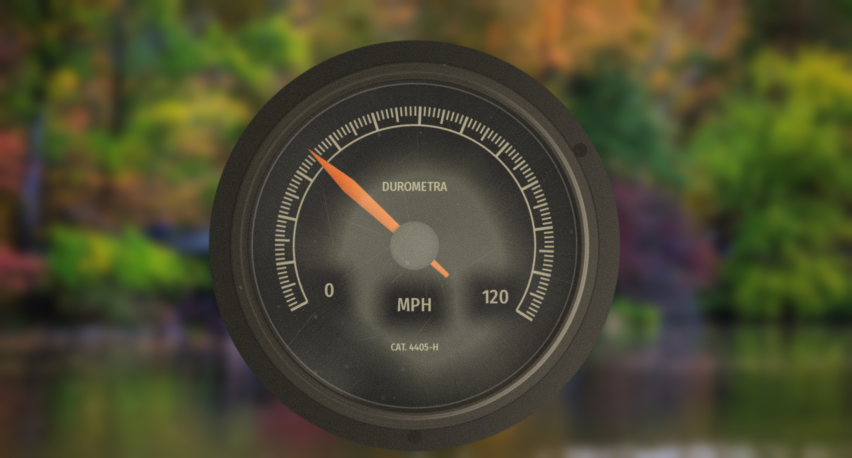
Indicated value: 35 mph
